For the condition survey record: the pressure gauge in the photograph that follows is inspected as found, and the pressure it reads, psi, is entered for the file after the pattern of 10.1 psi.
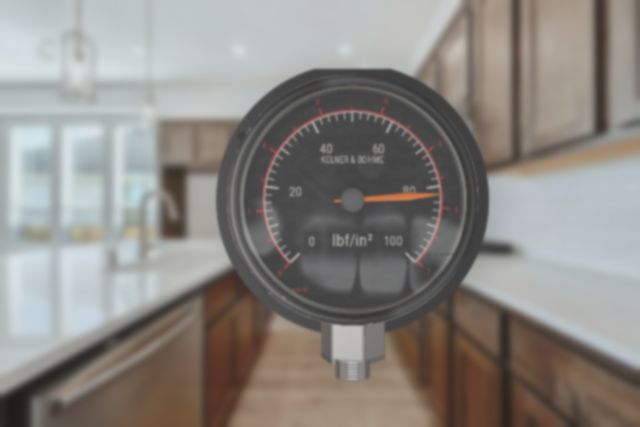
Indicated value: 82 psi
